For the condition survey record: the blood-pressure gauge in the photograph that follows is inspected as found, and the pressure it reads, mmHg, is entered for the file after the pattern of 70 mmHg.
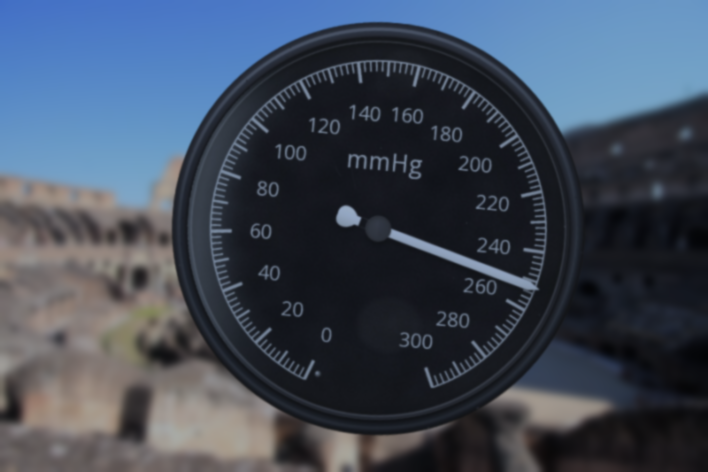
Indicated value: 252 mmHg
